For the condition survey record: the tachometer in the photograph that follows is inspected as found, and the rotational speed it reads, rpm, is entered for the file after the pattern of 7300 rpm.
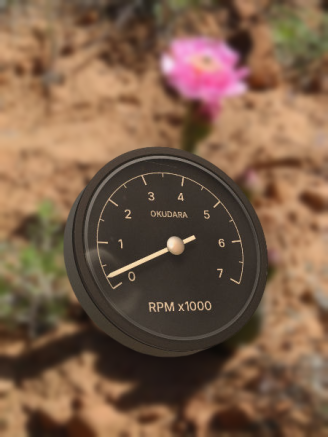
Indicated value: 250 rpm
